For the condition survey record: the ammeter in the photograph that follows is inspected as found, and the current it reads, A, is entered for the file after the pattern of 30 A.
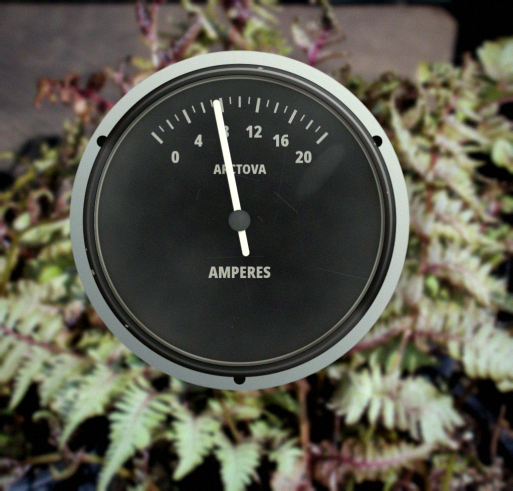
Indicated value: 7.5 A
